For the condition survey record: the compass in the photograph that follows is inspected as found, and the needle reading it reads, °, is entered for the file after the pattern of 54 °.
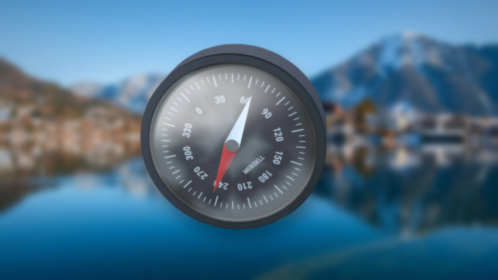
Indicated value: 245 °
